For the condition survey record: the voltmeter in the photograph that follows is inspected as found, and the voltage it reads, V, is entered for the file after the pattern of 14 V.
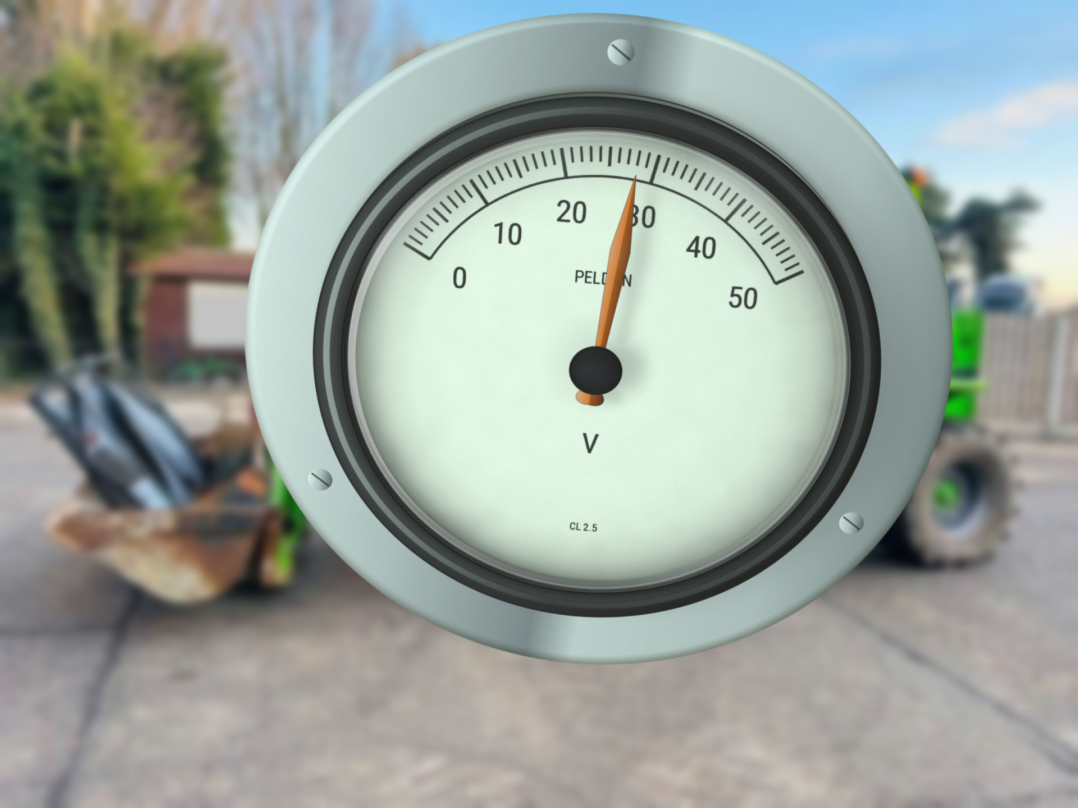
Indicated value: 28 V
